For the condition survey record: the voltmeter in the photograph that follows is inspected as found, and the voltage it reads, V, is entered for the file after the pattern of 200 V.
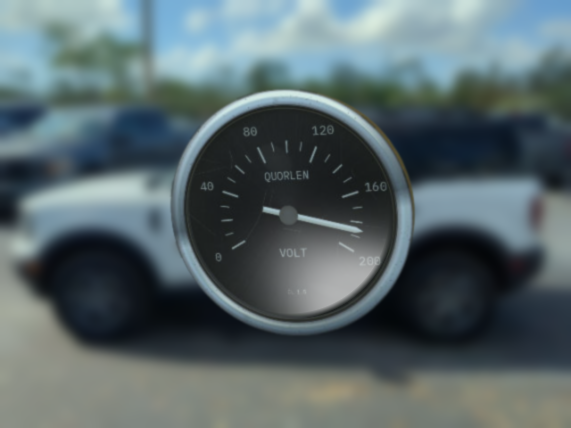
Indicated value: 185 V
